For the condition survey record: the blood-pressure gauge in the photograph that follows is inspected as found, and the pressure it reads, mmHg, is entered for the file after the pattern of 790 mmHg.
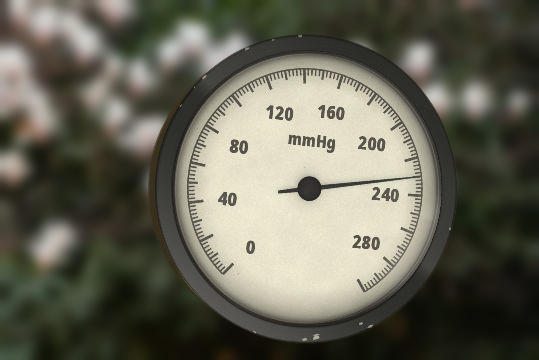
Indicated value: 230 mmHg
